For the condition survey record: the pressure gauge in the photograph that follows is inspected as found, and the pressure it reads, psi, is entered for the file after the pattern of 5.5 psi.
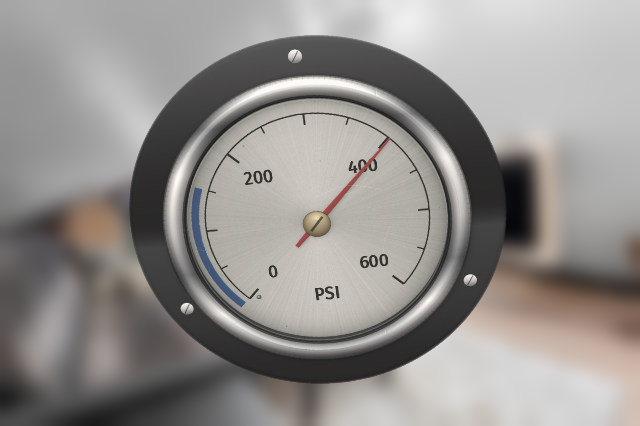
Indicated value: 400 psi
